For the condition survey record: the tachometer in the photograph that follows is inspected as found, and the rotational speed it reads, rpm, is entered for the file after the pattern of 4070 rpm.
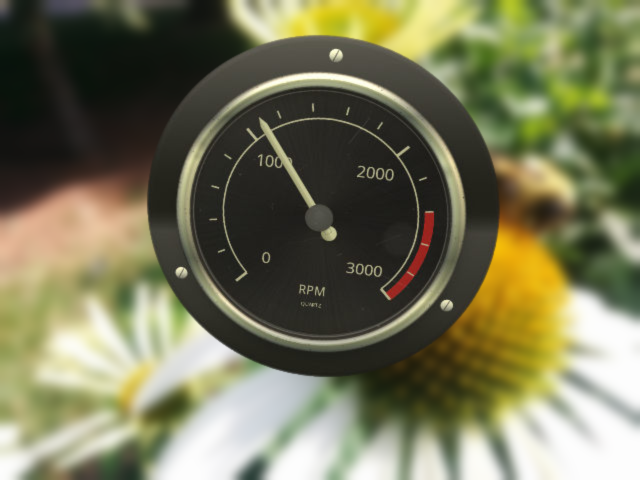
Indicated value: 1100 rpm
